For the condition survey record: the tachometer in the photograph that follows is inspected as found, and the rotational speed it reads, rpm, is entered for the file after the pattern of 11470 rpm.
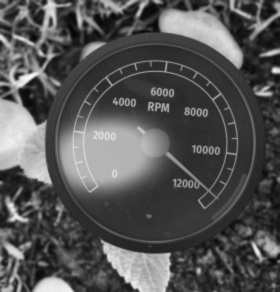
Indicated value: 11500 rpm
